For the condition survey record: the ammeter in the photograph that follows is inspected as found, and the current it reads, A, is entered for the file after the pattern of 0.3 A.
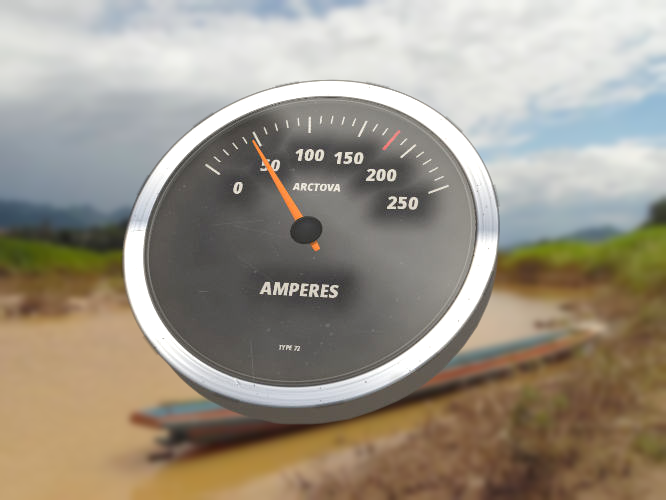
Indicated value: 45 A
